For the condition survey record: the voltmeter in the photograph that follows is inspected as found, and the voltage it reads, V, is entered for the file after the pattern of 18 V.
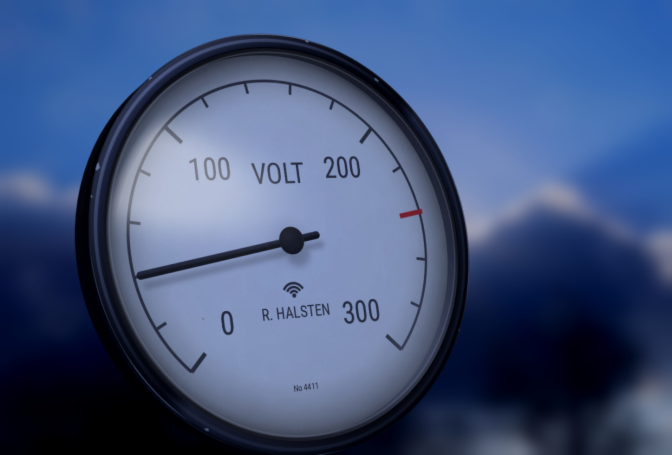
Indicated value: 40 V
